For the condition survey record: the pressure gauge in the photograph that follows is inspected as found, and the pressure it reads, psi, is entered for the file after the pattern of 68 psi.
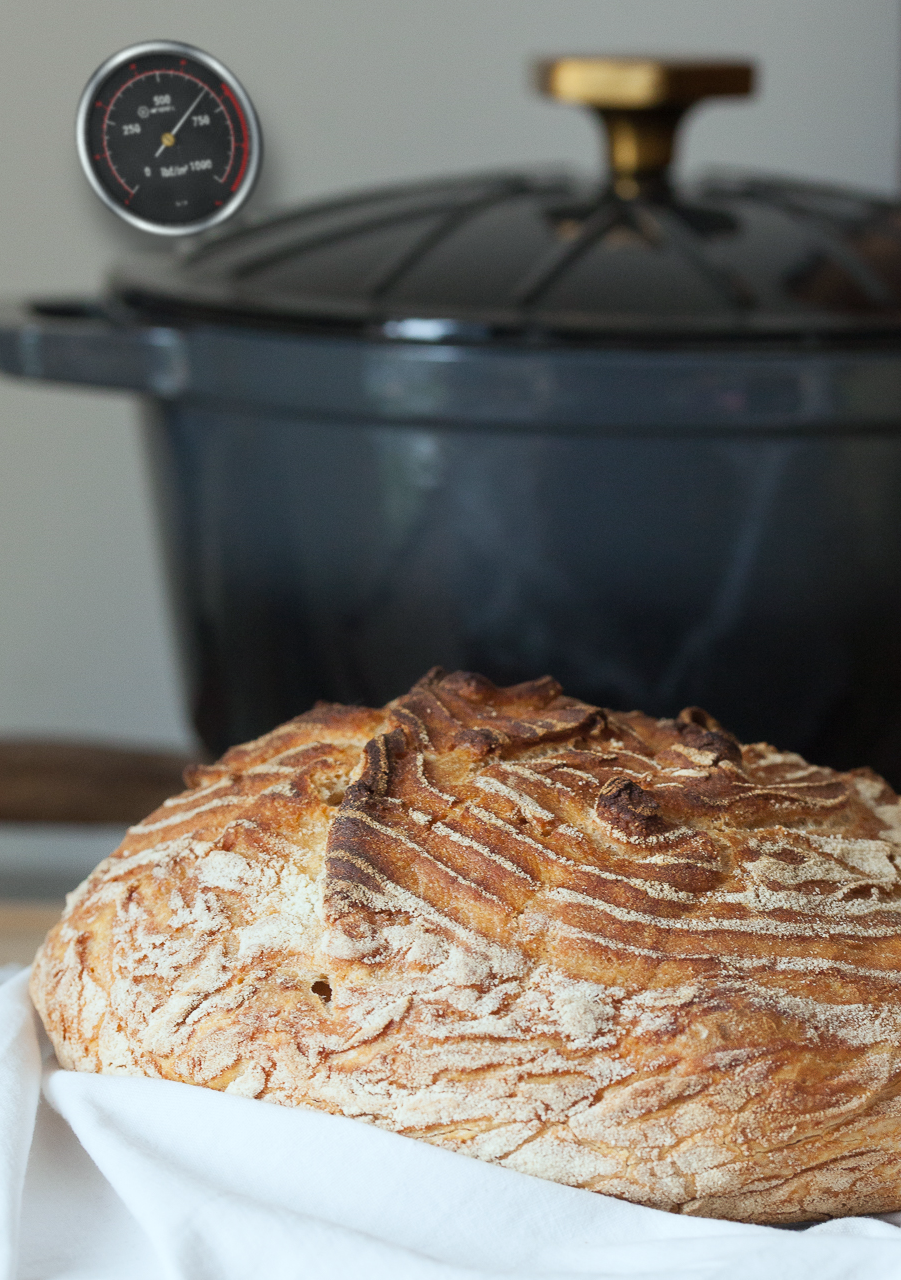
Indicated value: 675 psi
